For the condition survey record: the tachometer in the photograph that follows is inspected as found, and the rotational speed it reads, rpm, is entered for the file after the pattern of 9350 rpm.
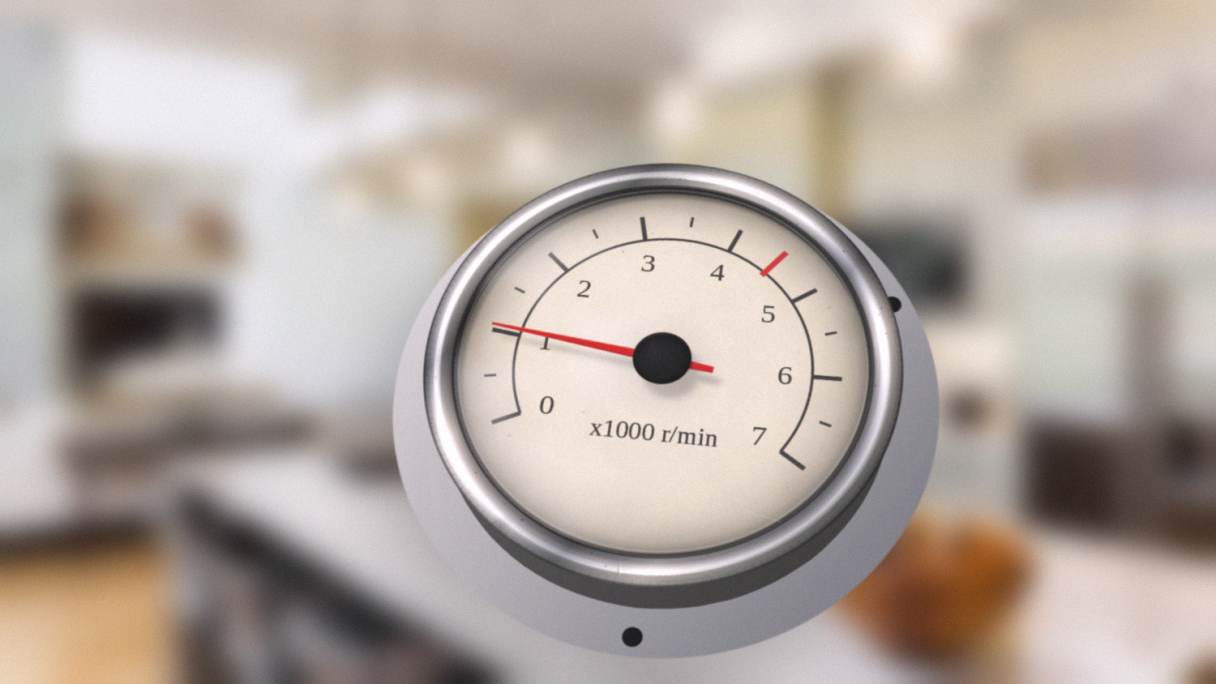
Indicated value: 1000 rpm
